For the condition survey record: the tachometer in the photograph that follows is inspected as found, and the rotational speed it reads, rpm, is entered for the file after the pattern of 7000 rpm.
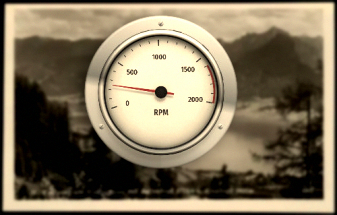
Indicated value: 250 rpm
